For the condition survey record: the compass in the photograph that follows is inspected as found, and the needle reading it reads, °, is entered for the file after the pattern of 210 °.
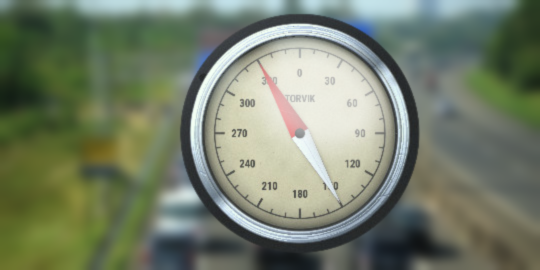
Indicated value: 330 °
